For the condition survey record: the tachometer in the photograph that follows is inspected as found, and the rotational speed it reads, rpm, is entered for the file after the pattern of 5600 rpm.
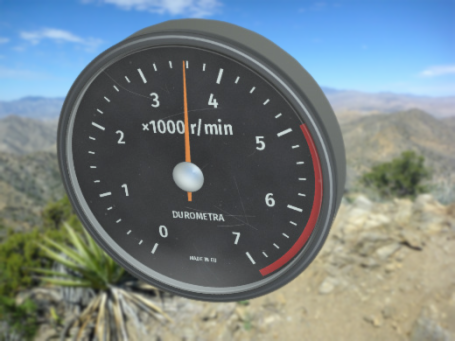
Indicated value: 3600 rpm
